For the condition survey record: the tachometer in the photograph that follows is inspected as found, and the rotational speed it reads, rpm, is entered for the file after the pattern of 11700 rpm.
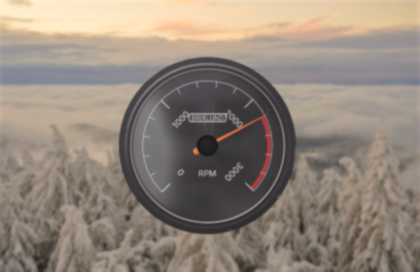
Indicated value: 2200 rpm
